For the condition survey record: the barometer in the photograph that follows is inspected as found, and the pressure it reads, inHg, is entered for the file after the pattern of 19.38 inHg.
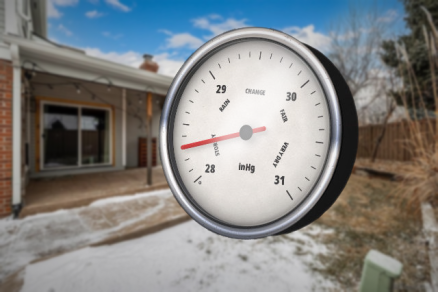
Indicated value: 28.3 inHg
